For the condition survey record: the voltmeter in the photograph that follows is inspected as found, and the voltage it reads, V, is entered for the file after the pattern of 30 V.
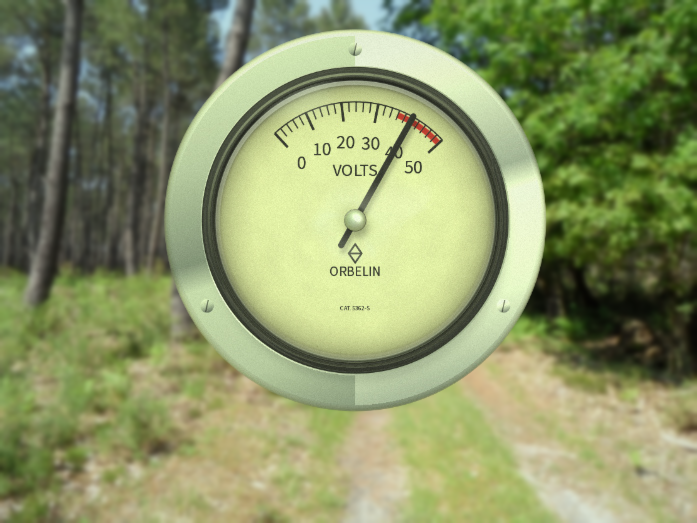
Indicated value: 40 V
